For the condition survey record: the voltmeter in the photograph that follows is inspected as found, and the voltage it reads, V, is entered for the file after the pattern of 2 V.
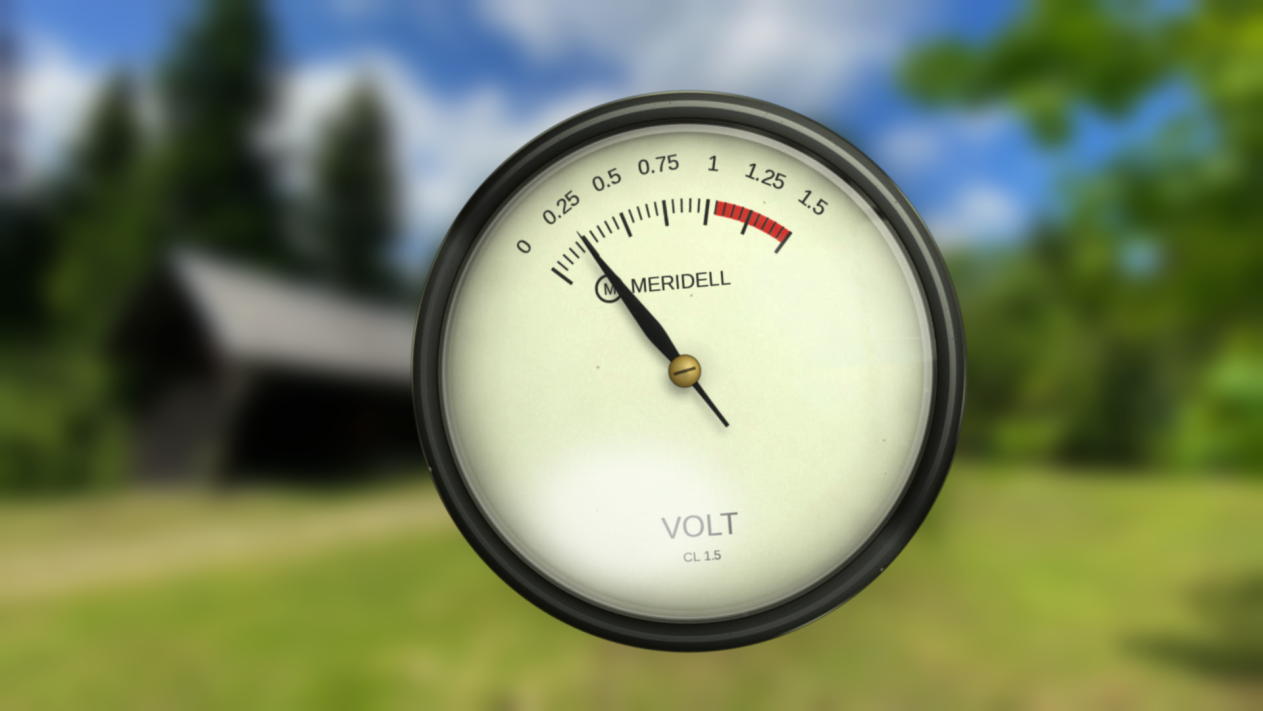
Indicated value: 0.25 V
